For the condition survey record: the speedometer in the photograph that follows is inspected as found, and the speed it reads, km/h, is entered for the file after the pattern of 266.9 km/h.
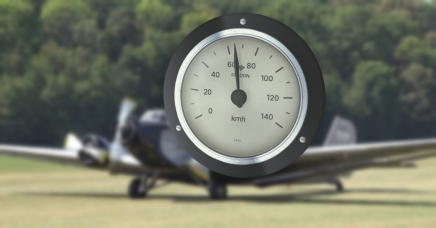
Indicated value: 65 km/h
